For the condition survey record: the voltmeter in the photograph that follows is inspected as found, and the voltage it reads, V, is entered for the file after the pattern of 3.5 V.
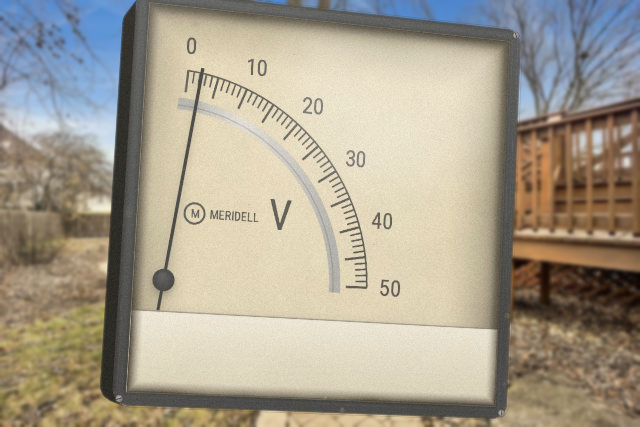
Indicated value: 2 V
